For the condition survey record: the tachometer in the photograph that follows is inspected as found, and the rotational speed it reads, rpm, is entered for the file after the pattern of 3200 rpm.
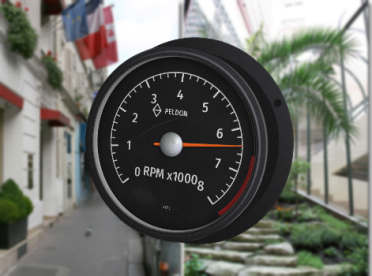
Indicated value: 6400 rpm
